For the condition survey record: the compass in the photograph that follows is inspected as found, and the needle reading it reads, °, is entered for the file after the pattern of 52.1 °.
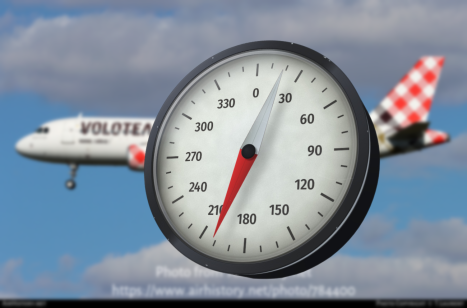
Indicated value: 200 °
